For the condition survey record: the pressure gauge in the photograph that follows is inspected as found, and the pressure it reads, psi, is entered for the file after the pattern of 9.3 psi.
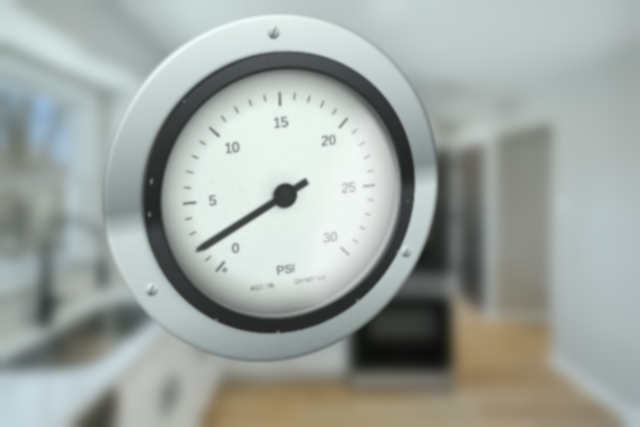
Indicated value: 2 psi
